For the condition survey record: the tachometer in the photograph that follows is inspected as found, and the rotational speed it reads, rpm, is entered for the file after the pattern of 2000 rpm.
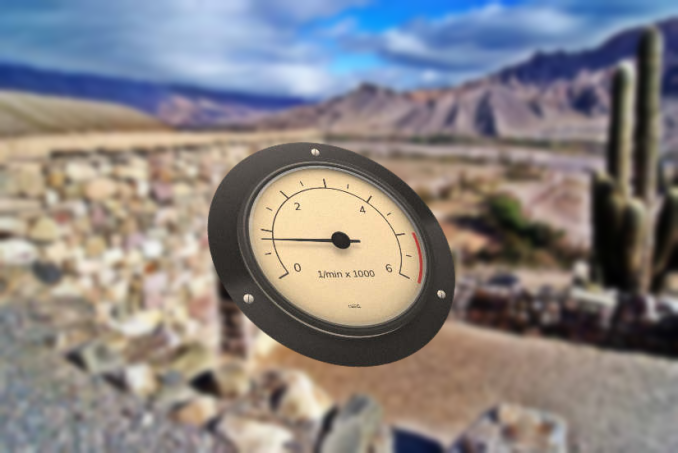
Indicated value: 750 rpm
